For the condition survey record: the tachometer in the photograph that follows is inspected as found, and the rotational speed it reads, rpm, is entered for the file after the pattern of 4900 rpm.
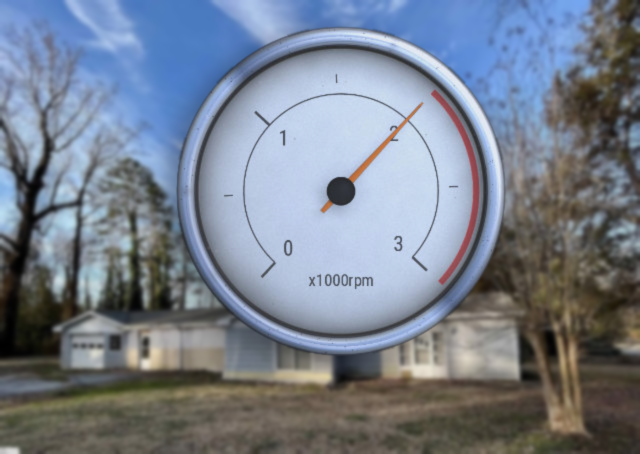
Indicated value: 2000 rpm
